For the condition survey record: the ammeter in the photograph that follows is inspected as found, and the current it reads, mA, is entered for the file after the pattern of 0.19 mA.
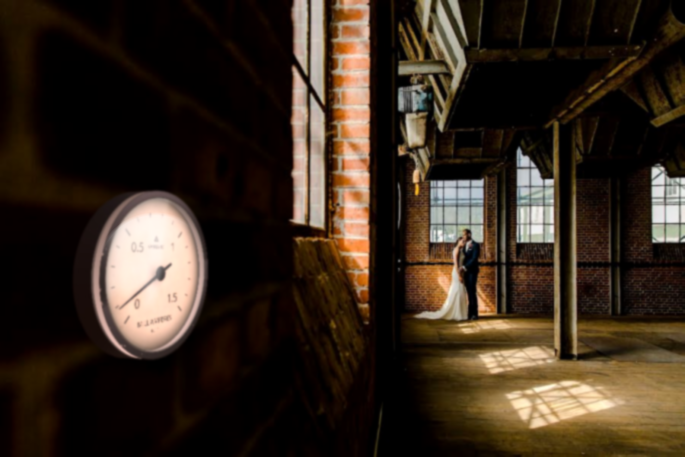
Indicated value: 0.1 mA
